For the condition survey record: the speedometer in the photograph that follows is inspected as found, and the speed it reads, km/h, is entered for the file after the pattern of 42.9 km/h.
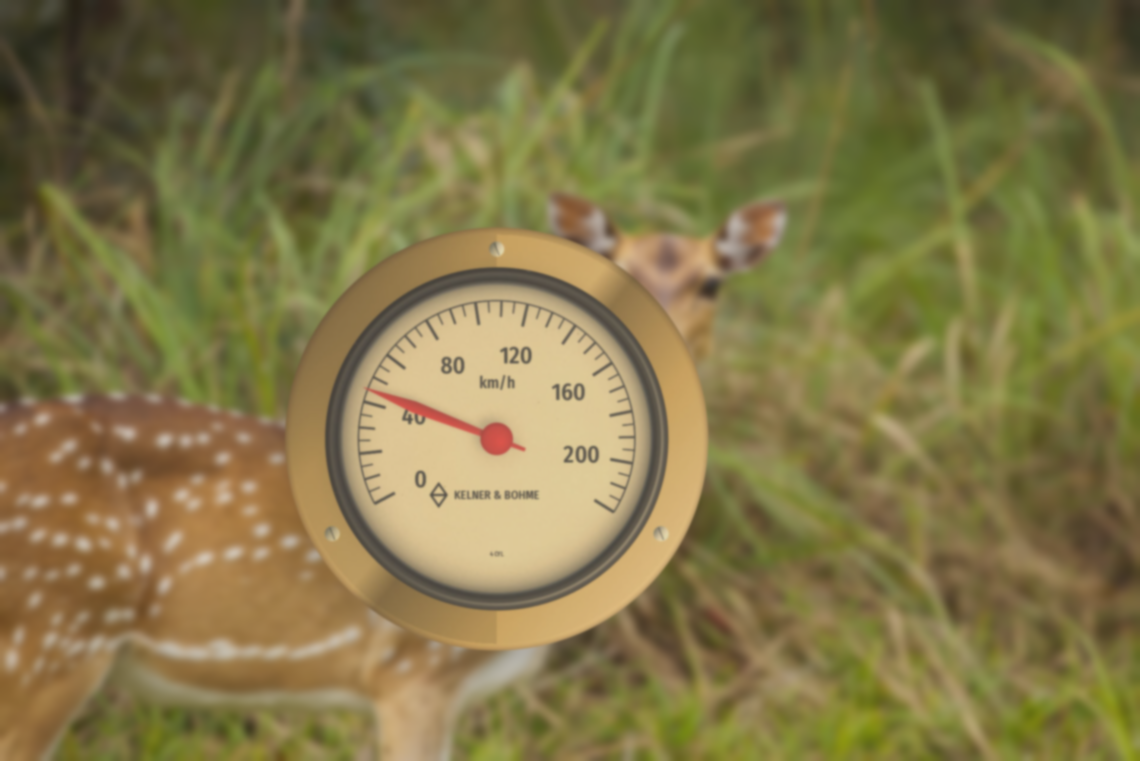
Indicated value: 45 km/h
